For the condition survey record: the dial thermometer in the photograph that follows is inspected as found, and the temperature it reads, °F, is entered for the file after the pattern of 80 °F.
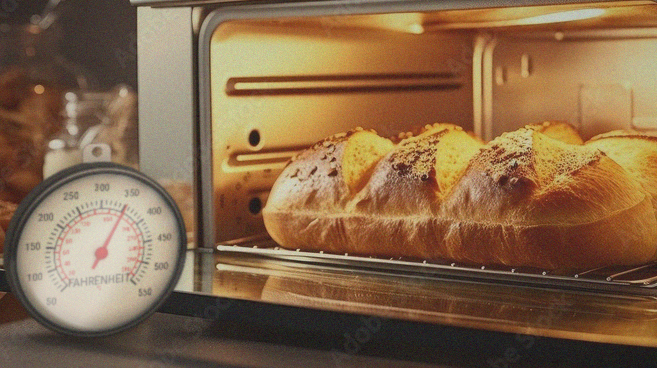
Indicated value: 350 °F
